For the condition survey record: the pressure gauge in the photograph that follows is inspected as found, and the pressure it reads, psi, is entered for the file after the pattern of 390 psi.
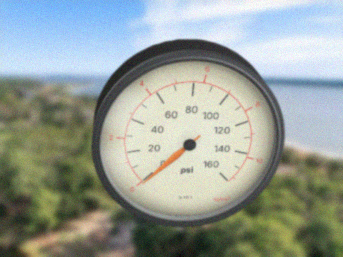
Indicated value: 0 psi
